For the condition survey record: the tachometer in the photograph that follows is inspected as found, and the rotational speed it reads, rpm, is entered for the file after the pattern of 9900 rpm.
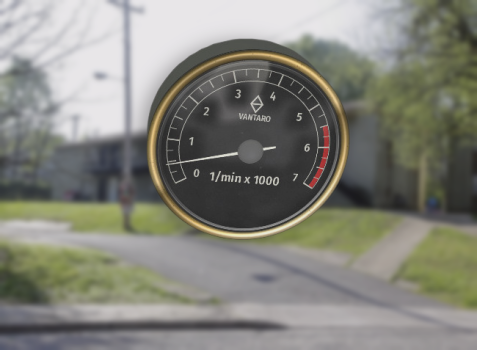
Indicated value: 500 rpm
